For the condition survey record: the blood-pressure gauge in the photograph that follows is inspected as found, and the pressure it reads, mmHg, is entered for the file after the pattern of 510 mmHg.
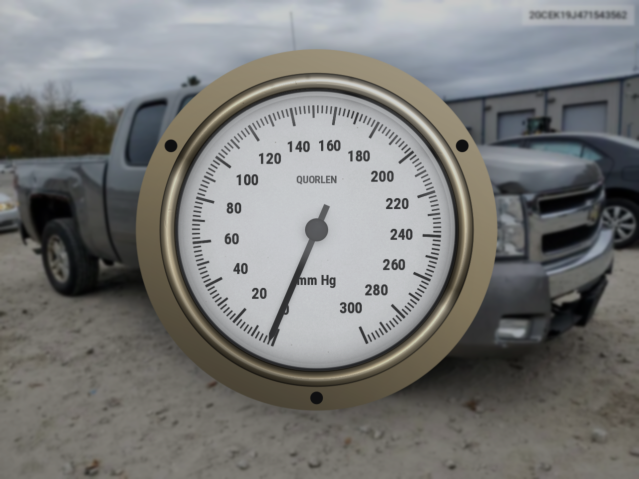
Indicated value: 2 mmHg
